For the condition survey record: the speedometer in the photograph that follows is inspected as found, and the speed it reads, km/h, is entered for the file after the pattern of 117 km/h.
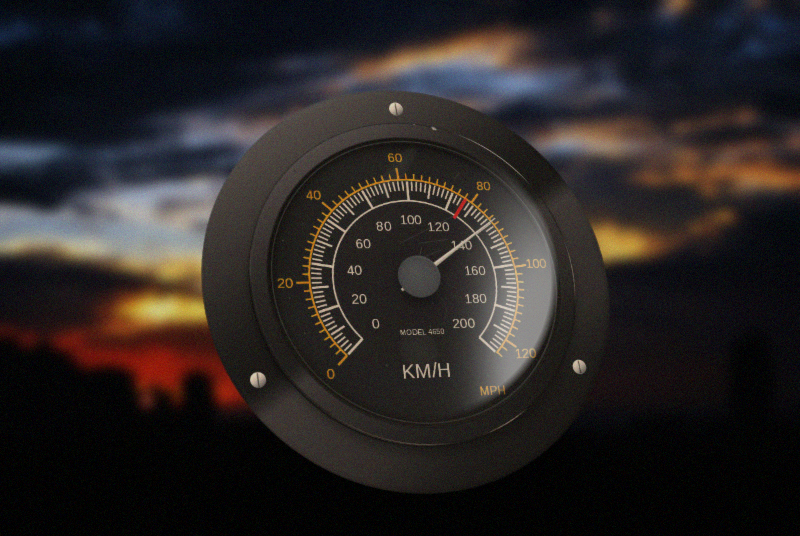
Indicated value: 140 km/h
